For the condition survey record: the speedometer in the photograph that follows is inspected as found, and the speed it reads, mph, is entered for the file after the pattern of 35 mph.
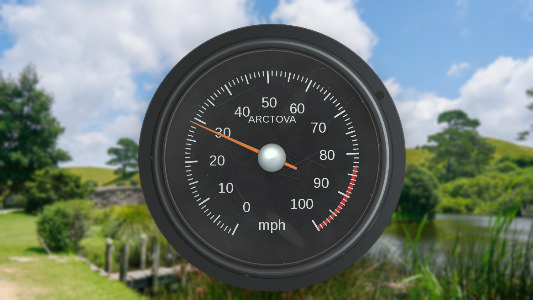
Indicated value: 29 mph
